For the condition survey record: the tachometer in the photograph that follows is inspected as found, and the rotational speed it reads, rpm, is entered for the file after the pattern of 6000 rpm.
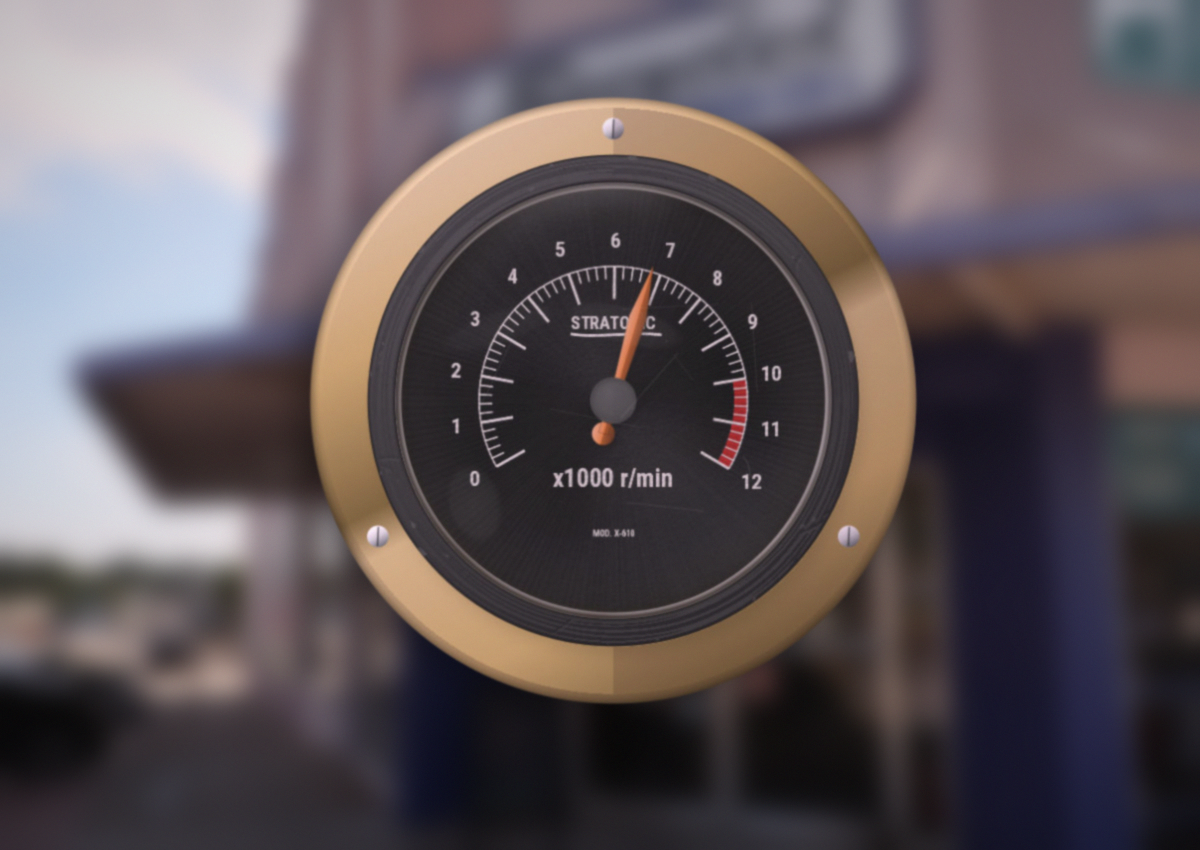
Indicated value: 6800 rpm
